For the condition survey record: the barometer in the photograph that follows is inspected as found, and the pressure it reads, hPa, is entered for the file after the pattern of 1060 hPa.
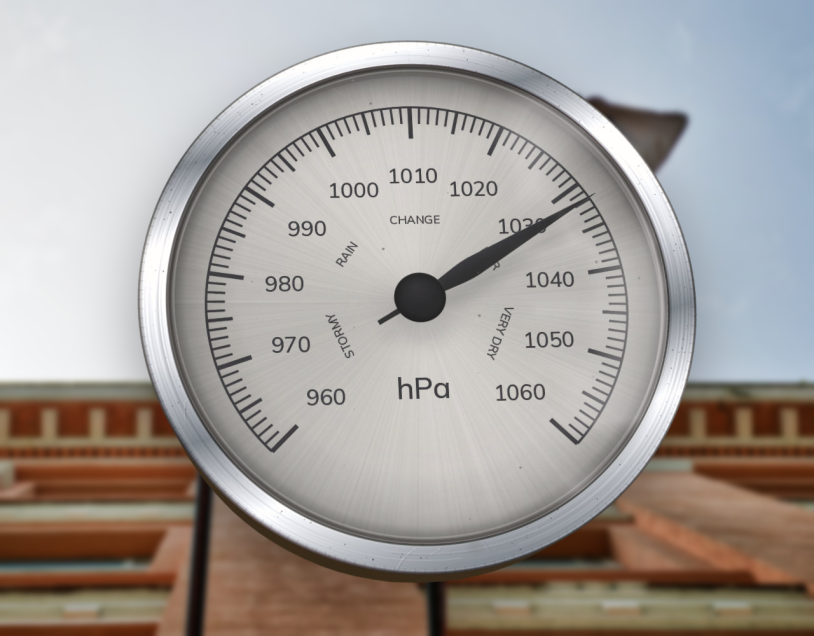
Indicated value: 1032 hPa
